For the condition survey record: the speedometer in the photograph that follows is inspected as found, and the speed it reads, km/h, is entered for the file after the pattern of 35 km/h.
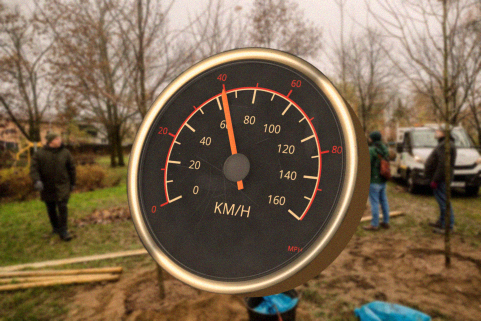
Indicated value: 65 km/h
